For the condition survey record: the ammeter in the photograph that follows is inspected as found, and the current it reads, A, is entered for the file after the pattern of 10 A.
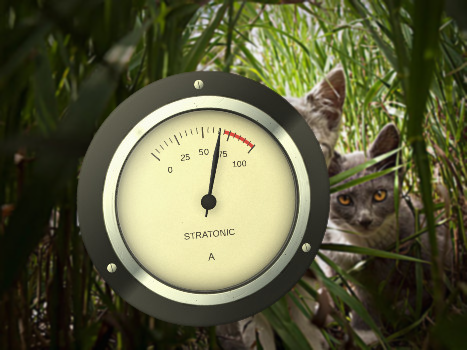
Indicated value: 65 A
